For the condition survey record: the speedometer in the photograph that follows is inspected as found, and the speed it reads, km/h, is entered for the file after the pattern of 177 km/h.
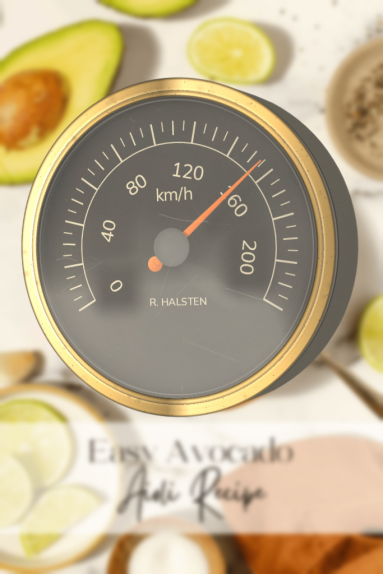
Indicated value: 155 km/h
